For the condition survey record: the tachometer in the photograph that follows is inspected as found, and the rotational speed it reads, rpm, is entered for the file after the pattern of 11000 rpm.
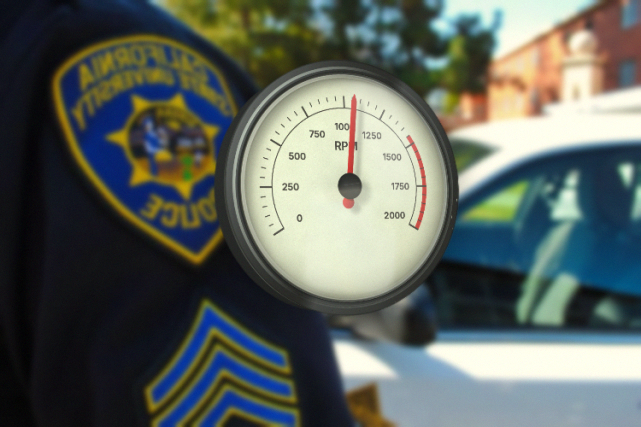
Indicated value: 1050 rpm
